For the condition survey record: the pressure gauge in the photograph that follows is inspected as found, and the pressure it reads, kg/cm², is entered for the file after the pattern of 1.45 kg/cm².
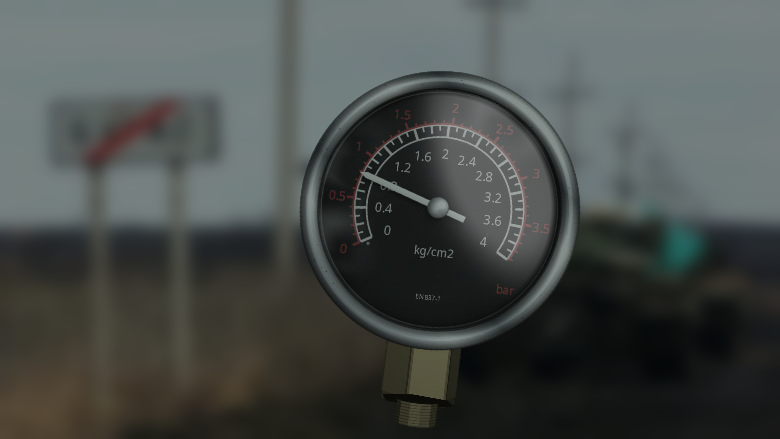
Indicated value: 0.8 kg/cm²
